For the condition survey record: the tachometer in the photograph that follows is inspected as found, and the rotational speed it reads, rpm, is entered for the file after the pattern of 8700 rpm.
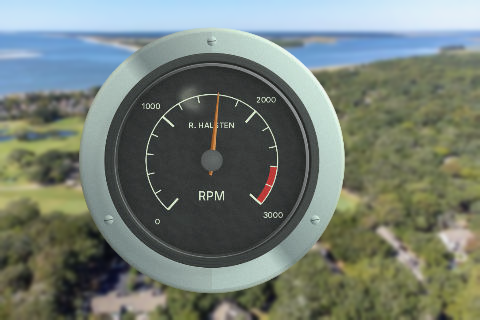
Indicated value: 1600 rpm
